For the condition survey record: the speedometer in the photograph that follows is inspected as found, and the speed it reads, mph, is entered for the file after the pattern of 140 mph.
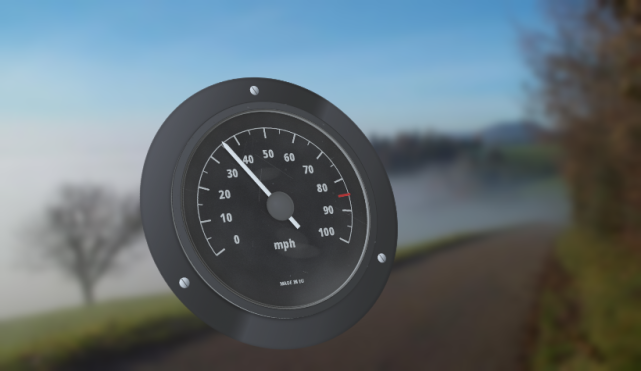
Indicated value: 35 mph
